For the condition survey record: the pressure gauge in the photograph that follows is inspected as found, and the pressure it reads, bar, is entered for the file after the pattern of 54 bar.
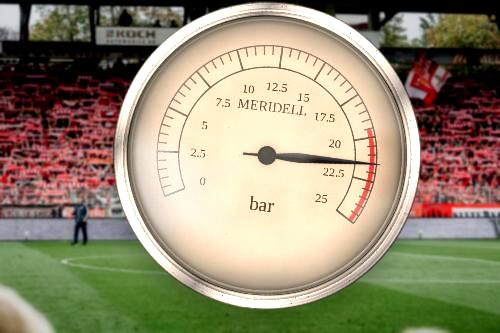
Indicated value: 21.5 bar
